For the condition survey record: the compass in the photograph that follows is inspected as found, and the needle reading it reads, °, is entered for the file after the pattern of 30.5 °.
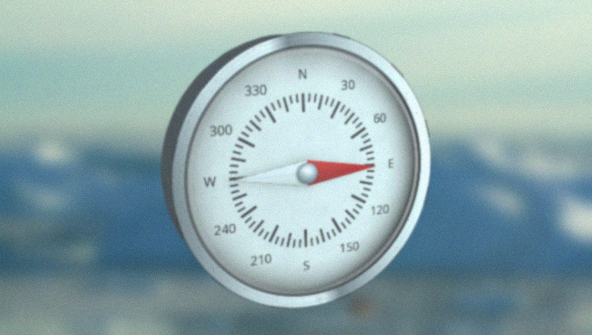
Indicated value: 90 °
